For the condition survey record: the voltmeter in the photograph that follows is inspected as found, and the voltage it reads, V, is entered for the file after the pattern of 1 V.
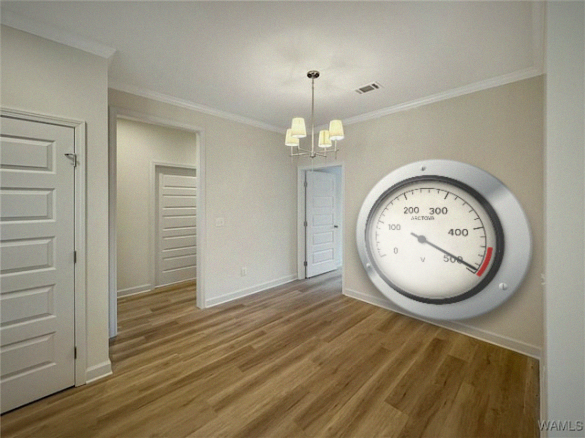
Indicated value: 490 V
